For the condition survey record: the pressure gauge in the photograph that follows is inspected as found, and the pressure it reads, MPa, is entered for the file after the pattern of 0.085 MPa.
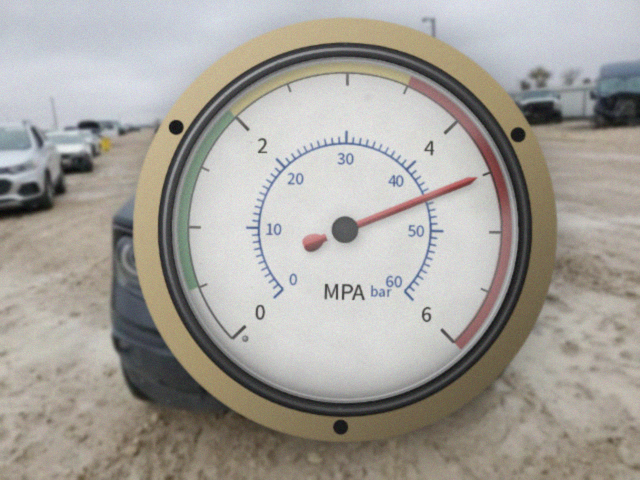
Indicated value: 4.5 MPa
